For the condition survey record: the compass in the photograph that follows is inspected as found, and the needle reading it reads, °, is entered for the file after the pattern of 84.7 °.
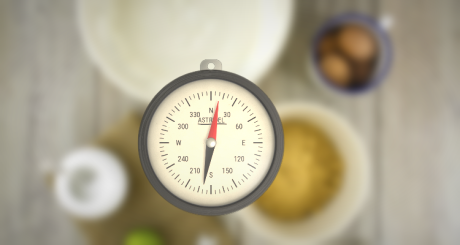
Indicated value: 10 °
